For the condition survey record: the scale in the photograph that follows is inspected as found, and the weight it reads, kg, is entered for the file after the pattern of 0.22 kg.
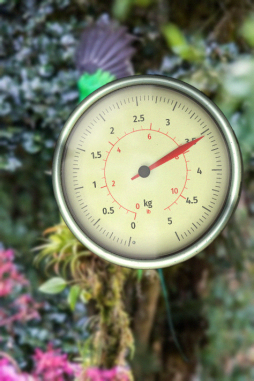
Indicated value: 3.55 kg
